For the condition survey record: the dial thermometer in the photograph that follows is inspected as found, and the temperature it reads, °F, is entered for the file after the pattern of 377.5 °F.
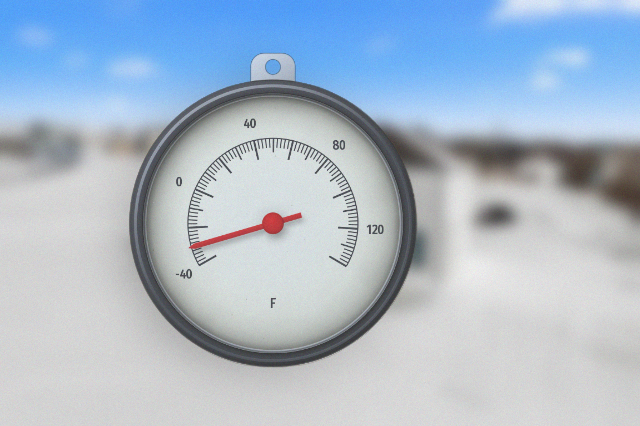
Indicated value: -30 °F
